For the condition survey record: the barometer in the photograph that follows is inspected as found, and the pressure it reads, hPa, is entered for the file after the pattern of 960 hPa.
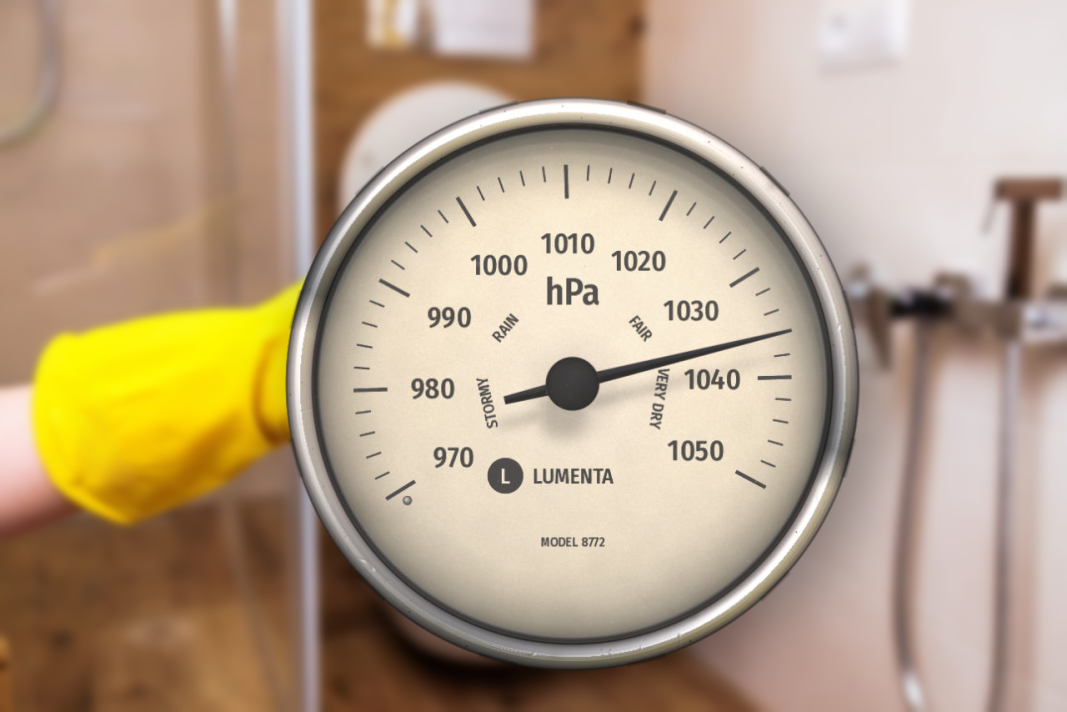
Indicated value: 1036 hPa
